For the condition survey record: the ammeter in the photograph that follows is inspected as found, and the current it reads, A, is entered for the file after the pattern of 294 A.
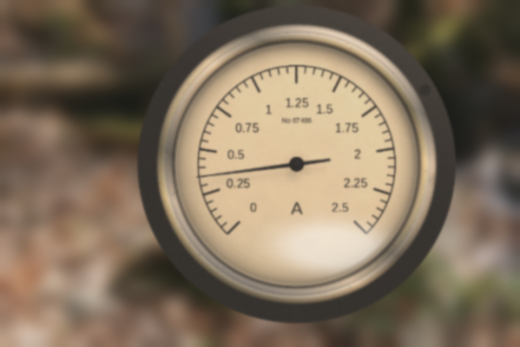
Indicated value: 0.35 A
